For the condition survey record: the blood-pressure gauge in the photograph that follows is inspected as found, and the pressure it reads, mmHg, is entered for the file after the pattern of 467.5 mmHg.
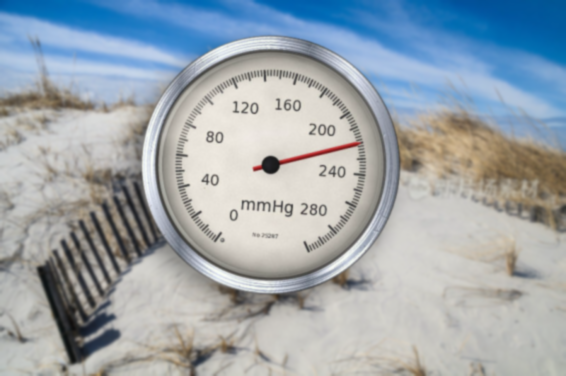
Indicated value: 220 mmHg
